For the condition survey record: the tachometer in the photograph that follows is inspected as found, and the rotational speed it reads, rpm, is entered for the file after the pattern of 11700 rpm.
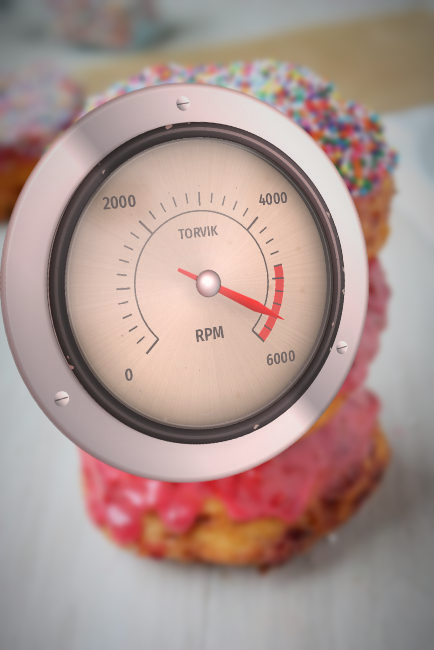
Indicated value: 5600 rpm
